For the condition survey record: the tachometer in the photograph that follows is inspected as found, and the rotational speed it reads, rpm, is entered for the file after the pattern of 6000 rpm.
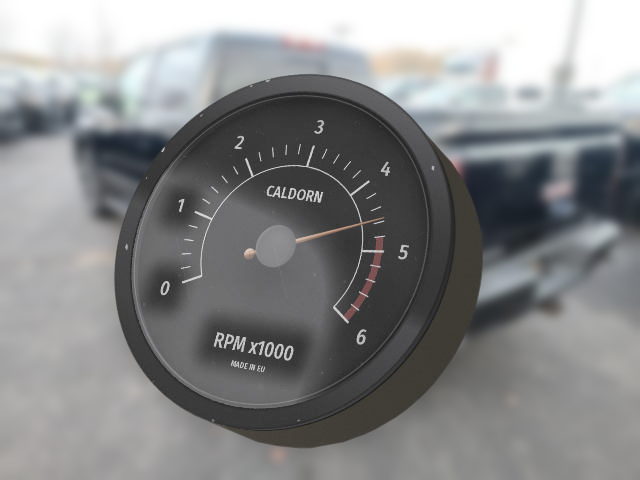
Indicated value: 4600 rpm
